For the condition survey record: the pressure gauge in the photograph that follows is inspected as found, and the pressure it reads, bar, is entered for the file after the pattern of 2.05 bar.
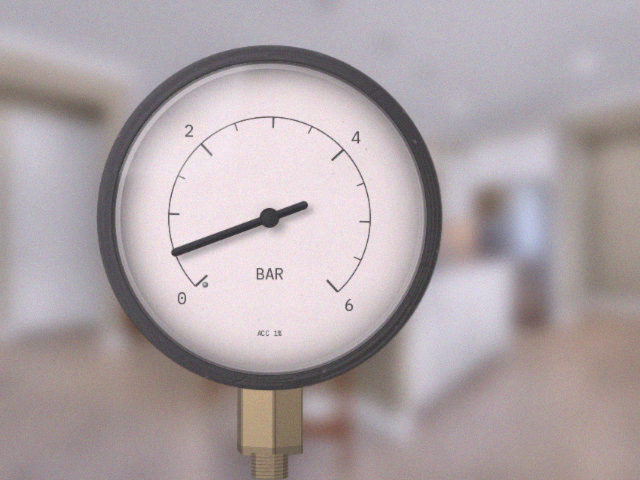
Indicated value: 0.5 bar
